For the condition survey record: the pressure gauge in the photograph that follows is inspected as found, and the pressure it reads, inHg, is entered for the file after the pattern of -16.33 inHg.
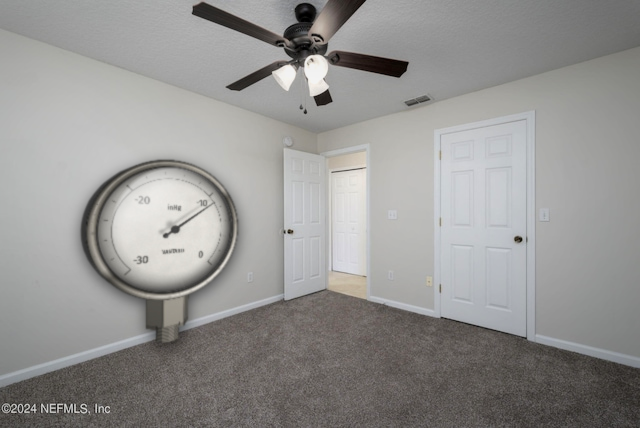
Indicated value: -9 inHg
